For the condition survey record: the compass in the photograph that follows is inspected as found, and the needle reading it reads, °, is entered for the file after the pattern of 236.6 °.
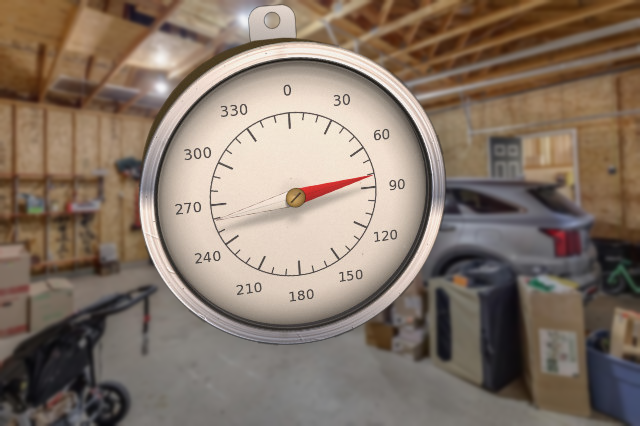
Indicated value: 80 °
